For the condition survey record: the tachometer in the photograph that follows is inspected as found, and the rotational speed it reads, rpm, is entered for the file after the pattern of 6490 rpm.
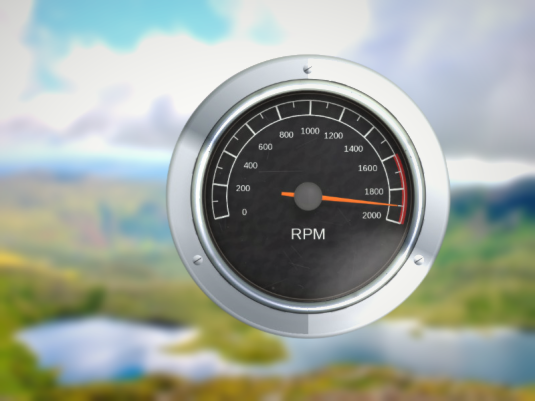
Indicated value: 1900 rpm
